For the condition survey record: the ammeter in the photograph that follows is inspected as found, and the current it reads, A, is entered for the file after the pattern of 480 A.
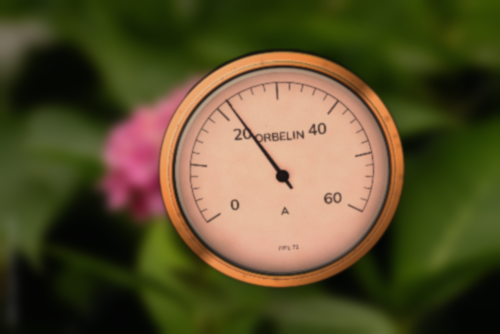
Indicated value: 22 A
